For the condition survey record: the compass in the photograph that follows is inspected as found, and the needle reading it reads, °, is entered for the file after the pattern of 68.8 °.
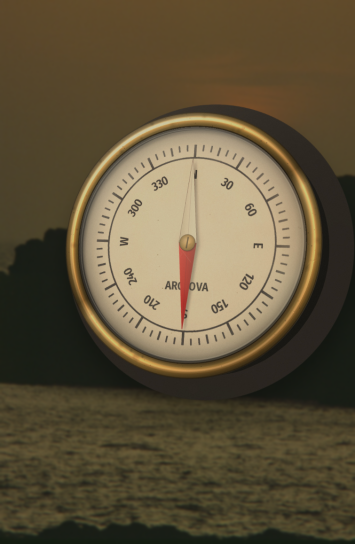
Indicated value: 180 °
